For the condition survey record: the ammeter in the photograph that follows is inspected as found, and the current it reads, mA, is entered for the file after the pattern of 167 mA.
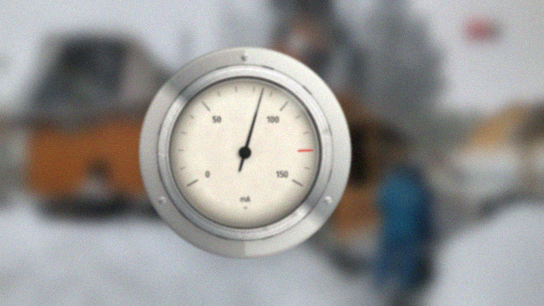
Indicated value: 85 mA
